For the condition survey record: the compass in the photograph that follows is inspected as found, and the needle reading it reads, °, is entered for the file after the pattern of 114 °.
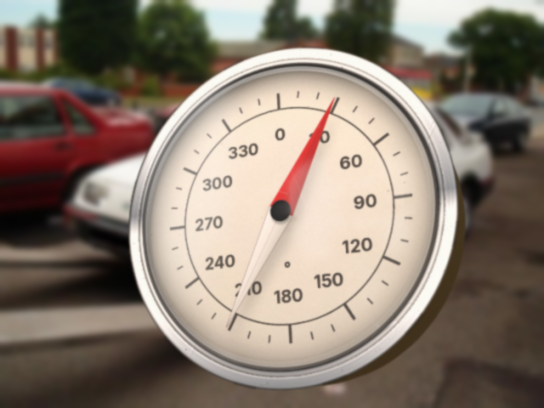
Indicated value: 30 °
